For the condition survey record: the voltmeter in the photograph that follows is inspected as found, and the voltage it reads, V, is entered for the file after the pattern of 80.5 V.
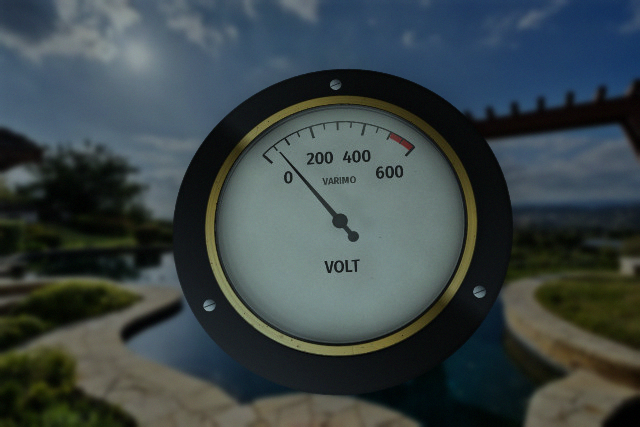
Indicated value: 50 V
